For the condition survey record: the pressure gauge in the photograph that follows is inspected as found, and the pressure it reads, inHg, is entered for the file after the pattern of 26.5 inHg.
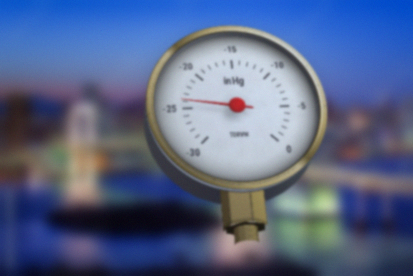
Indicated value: -24 inHg
